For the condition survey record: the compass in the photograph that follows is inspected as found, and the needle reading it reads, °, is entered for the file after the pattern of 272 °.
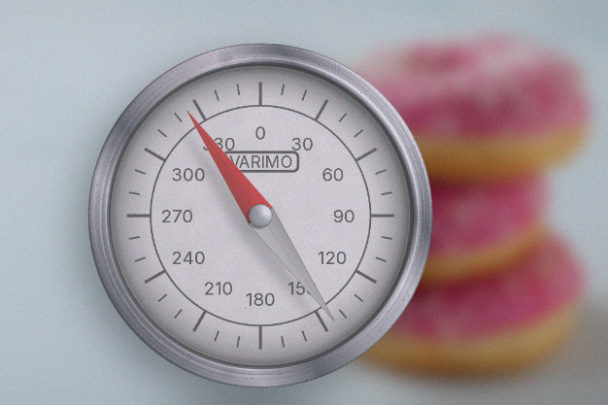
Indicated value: 325 °
